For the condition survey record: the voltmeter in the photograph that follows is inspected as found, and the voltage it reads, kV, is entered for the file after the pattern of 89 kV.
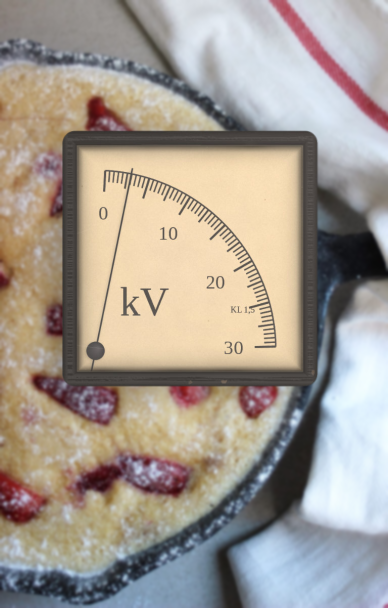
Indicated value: 3 kV
